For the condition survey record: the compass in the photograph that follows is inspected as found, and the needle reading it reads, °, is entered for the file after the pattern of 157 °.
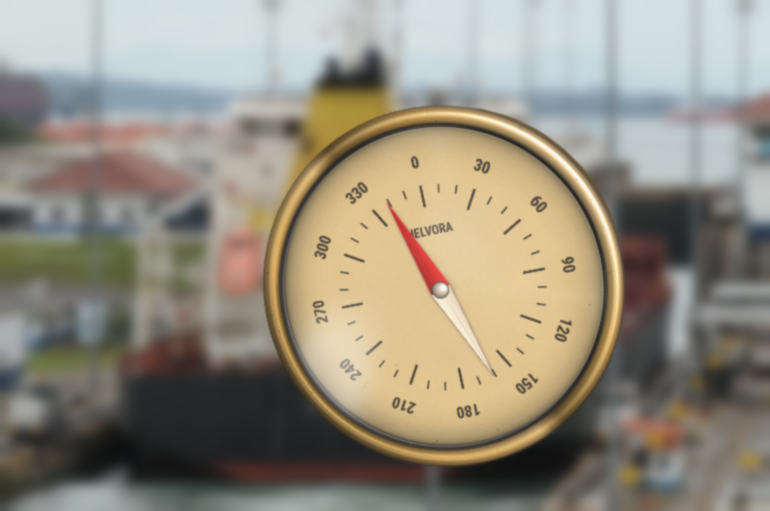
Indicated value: 340 °
